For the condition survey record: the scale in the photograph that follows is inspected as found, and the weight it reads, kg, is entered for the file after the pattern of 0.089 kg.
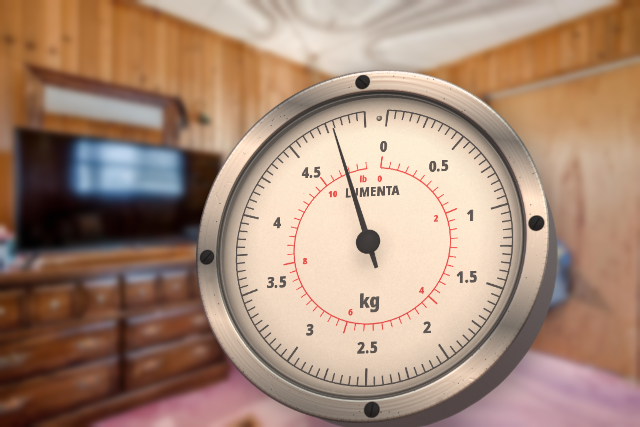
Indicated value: 4.8 kg
